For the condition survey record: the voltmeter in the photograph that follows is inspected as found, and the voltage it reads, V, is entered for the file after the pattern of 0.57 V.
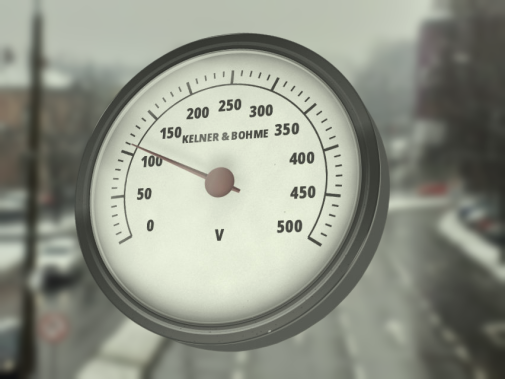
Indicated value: 110 V
